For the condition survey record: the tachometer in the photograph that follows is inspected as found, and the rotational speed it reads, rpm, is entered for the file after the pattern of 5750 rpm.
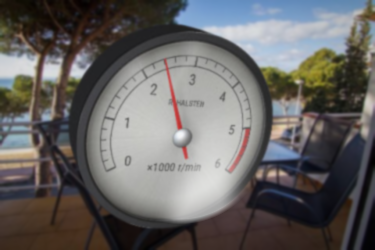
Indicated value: 2400 rpm
